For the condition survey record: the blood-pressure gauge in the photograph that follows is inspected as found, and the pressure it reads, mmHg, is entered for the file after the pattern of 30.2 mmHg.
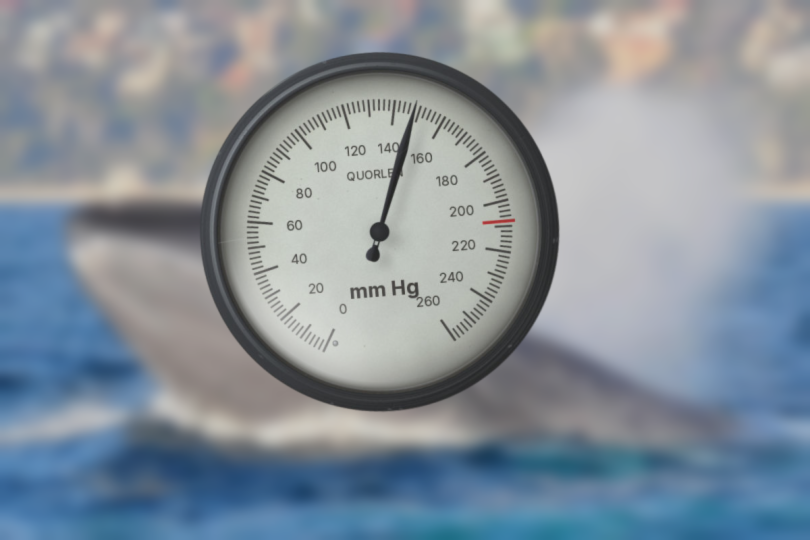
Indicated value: 148 mmHg
